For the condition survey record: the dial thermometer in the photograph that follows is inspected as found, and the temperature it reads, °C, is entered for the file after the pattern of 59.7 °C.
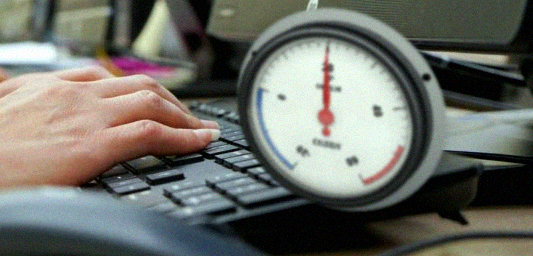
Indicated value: 20 °C
